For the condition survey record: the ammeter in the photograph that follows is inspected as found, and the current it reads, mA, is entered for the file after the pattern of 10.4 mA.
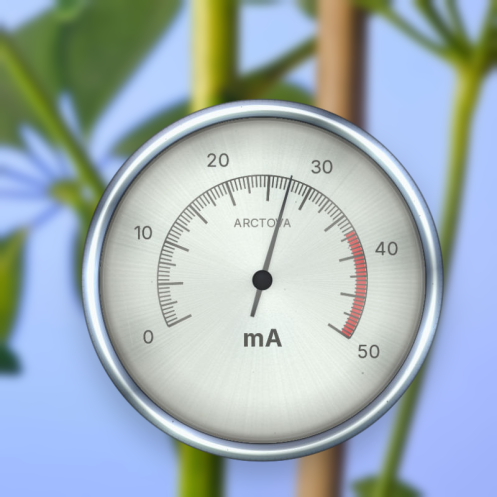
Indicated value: 27.5 mA
